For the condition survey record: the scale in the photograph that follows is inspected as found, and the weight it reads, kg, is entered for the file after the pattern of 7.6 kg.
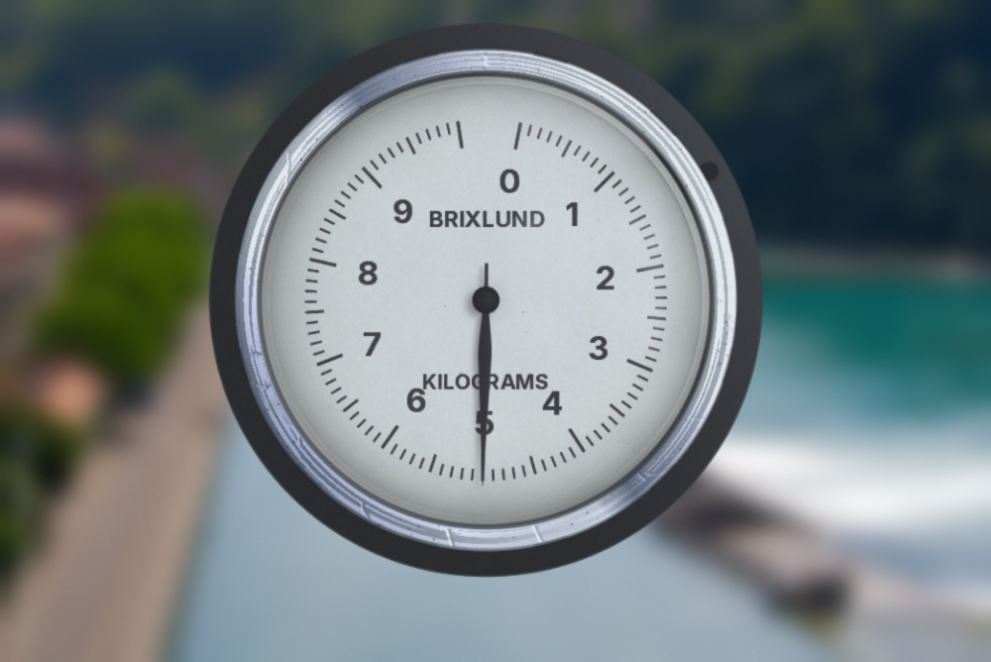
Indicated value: 5 kg
